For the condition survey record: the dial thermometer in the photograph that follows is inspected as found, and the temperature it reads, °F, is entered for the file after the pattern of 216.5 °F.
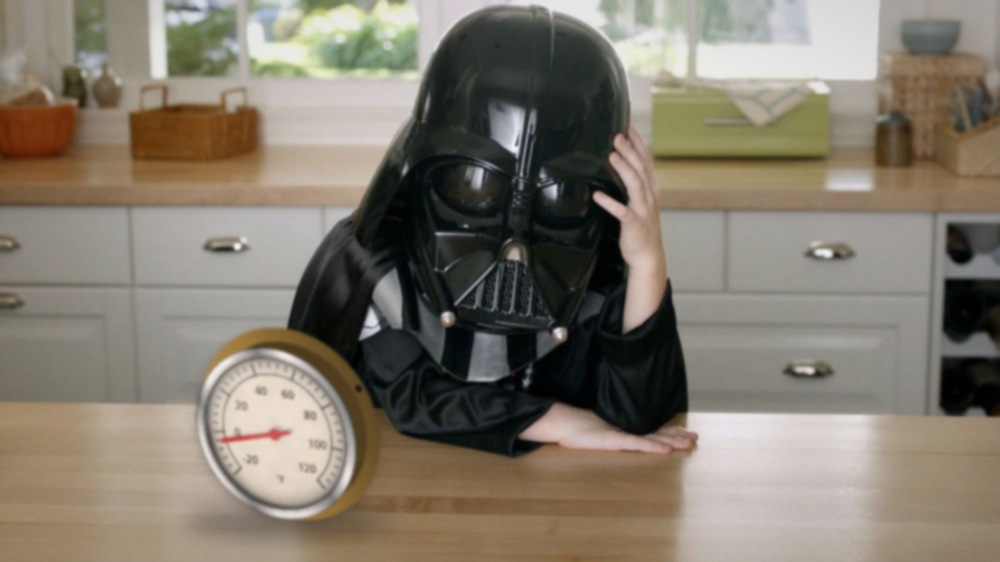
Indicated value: -4 °F
